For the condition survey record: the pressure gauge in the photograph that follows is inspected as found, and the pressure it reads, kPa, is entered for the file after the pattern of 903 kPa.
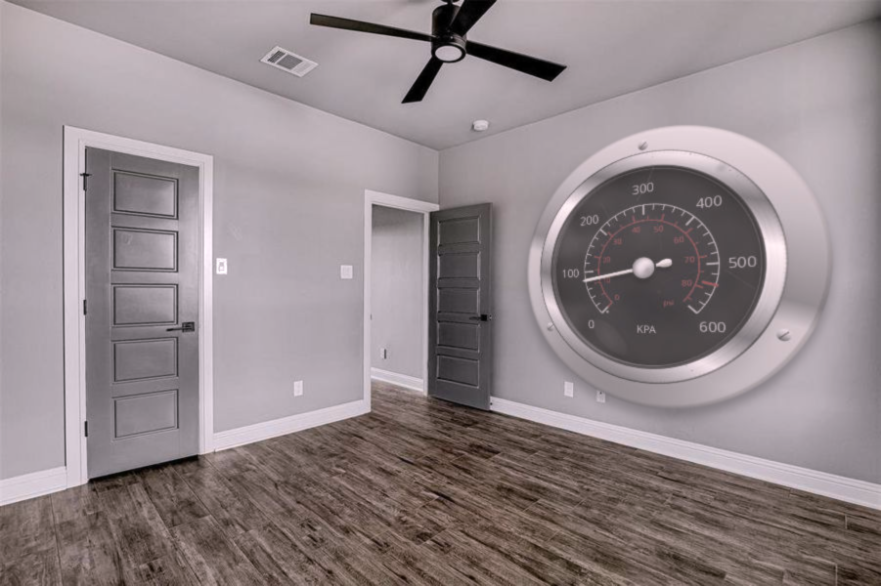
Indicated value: 80 kPa
